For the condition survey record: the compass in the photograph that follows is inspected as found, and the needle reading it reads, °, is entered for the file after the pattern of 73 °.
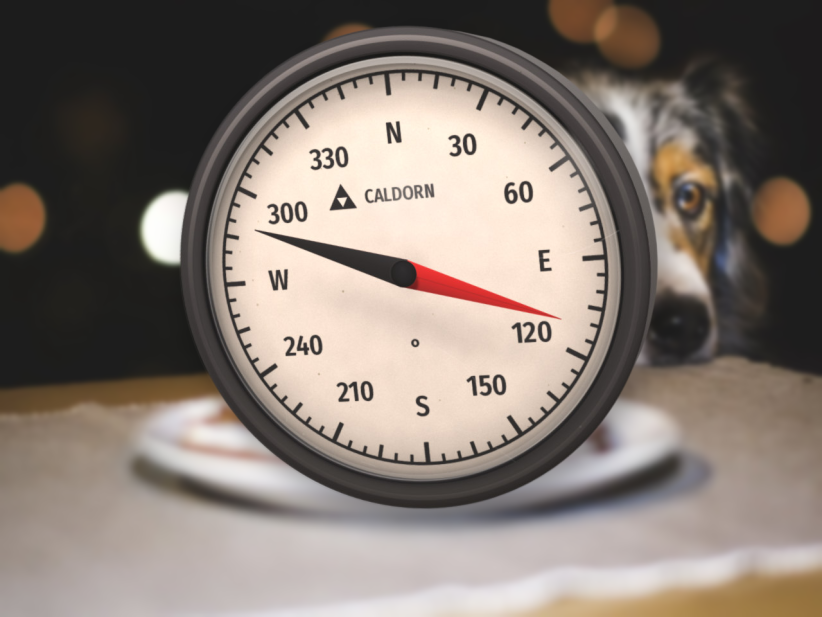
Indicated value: 110 °
